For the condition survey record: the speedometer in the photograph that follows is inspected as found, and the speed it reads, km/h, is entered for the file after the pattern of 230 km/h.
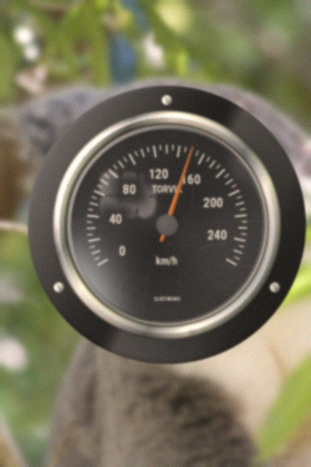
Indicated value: 150 km/h
